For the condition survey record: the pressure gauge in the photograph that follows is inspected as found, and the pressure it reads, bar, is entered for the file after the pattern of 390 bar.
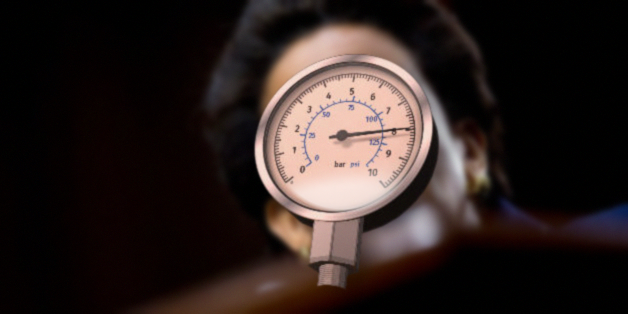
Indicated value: 8 bar
